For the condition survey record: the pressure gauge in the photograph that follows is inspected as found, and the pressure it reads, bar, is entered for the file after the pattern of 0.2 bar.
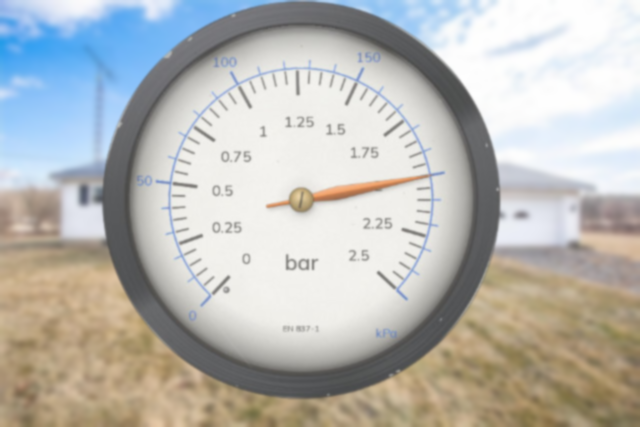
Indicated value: 2 bar
